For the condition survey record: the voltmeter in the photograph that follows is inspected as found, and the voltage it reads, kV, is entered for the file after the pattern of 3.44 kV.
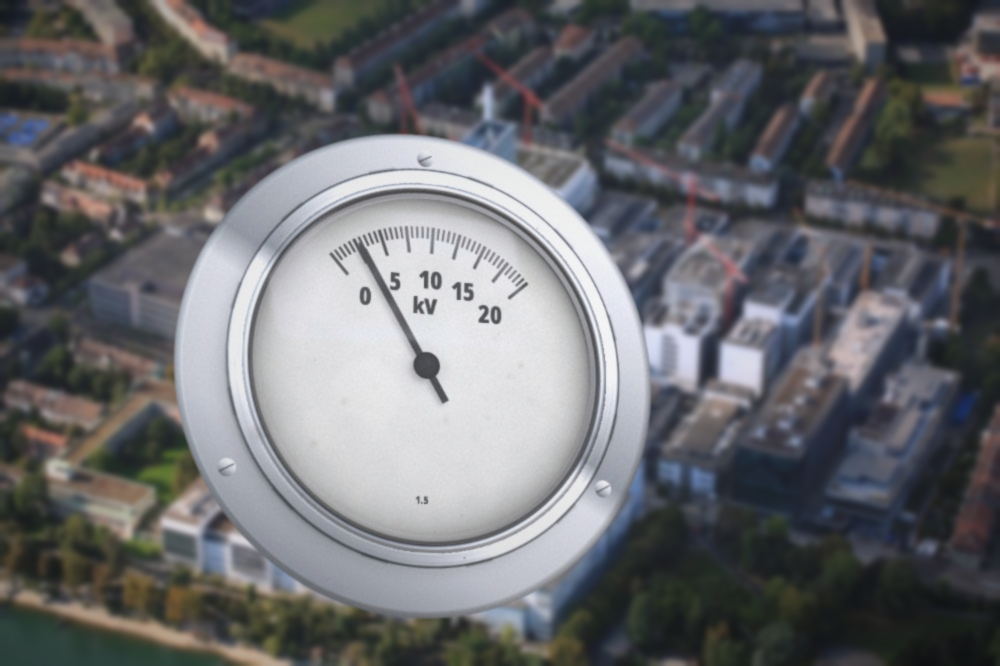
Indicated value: 2.5 kV
